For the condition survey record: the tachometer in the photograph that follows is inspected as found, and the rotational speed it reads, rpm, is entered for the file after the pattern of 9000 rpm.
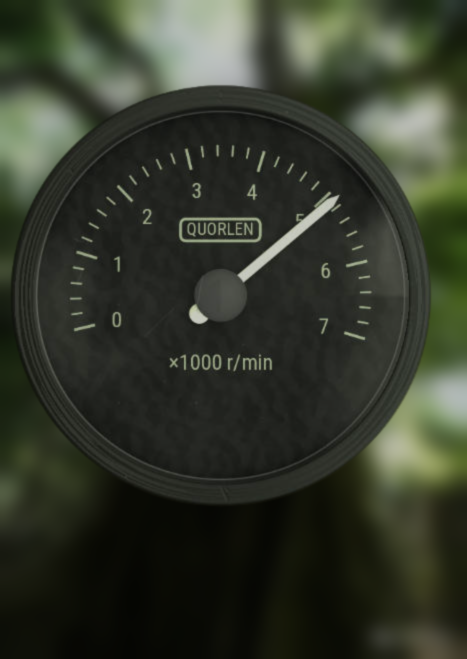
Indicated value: 5100 rpm
